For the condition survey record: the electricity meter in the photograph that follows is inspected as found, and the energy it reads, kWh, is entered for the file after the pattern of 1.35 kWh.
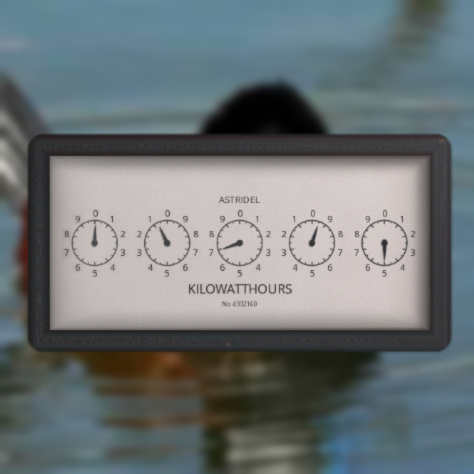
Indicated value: 695 kWh
